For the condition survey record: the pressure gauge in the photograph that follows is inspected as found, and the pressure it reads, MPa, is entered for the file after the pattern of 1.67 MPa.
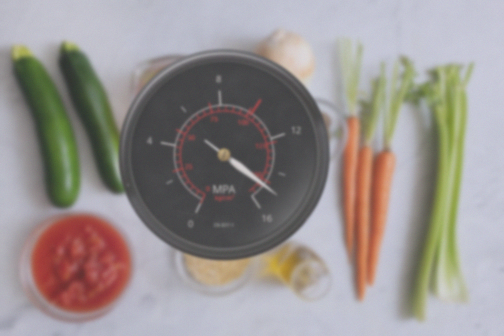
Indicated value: 15 MPa
